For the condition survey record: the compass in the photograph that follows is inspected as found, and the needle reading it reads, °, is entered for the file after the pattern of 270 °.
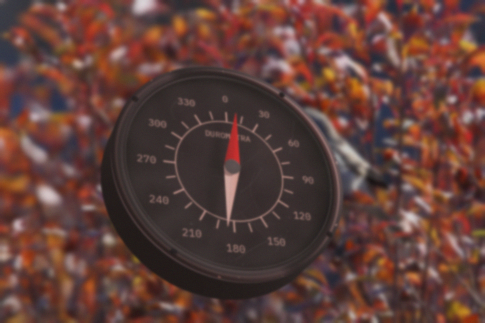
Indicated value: 7.5 °
